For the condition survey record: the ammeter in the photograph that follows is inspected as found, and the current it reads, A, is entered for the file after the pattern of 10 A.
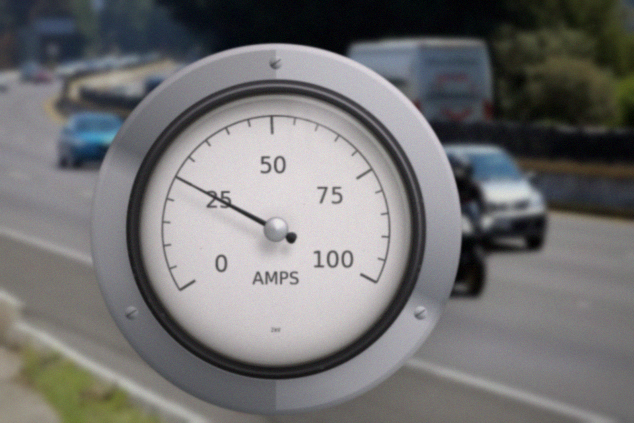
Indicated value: 25 A
